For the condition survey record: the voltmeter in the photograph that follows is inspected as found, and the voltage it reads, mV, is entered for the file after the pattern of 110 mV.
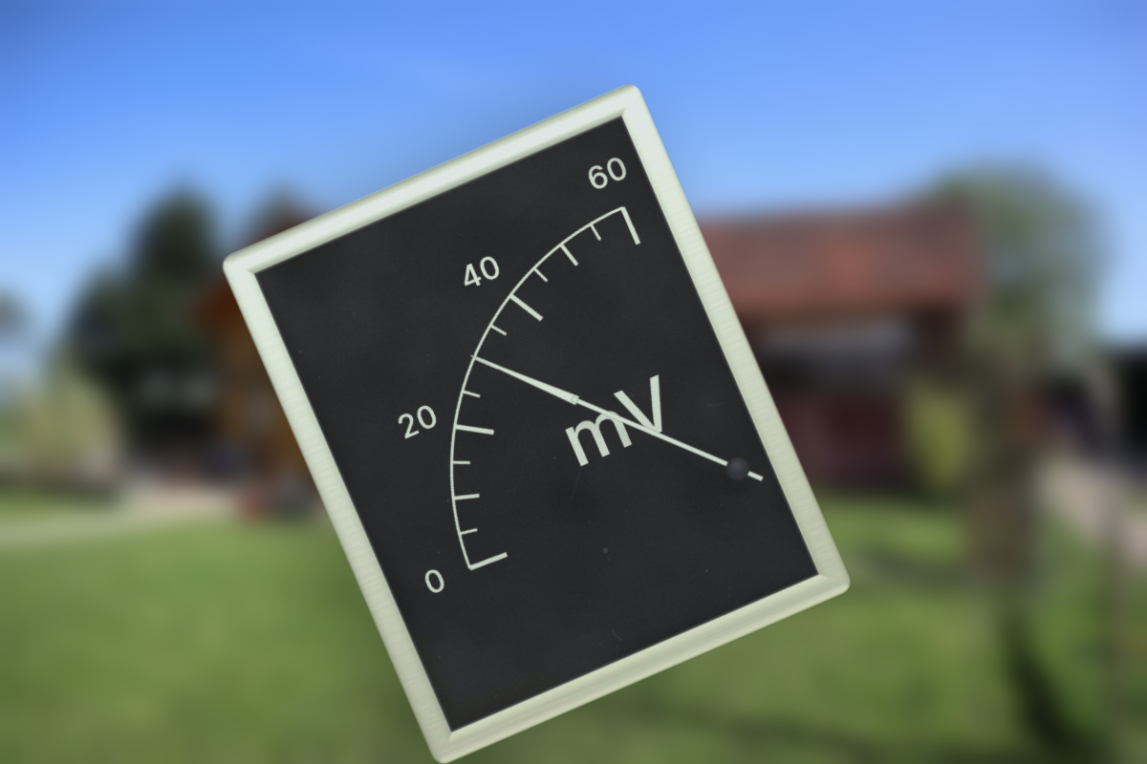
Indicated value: 30 mV
